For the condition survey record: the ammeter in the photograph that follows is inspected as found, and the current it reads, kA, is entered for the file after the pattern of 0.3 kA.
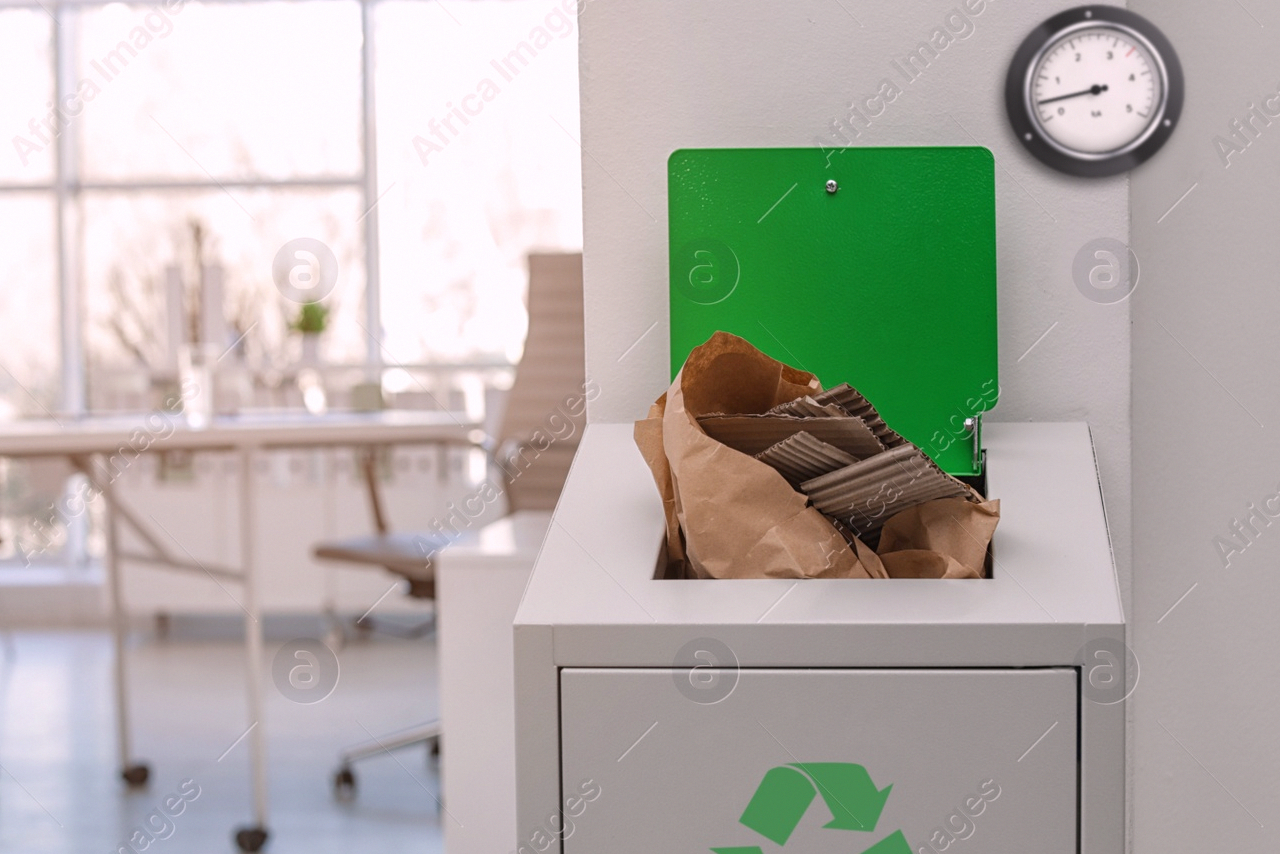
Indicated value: 0.4 kA
